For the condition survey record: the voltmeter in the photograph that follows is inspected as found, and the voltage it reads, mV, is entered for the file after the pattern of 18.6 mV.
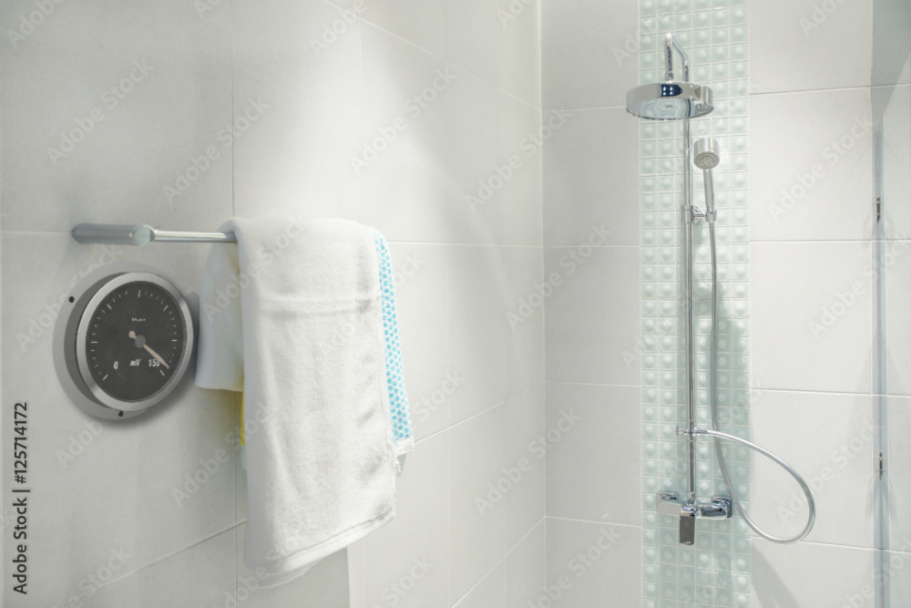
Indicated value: 145 mV
